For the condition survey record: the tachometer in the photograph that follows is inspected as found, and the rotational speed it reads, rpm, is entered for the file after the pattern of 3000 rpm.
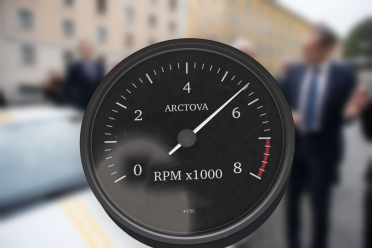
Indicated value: 5600 rpm
